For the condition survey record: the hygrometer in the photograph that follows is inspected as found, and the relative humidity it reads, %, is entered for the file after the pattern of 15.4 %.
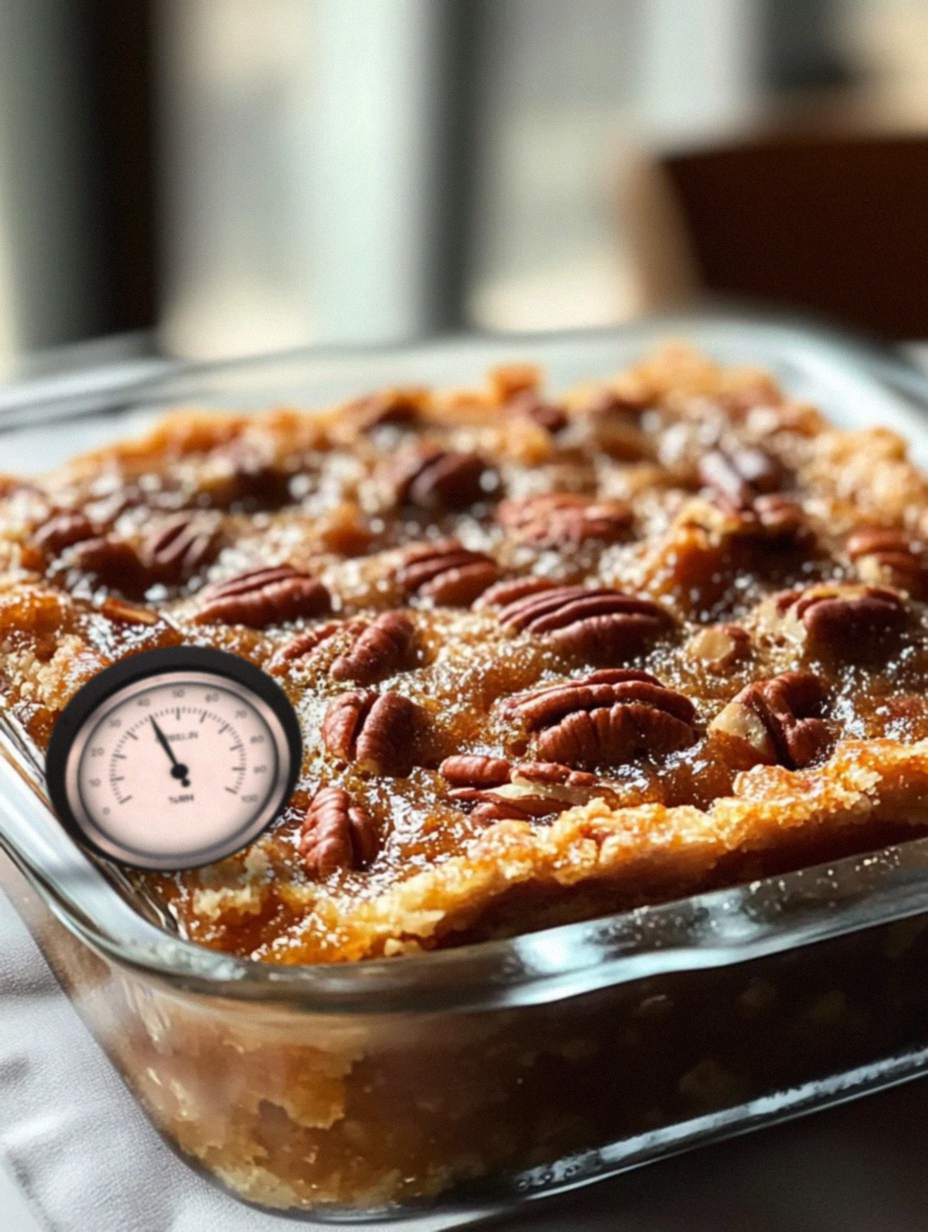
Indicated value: 40 %
